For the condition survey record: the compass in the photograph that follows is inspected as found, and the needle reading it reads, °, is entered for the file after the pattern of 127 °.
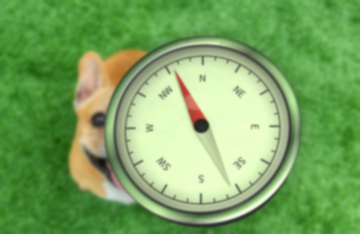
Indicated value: 335 °
